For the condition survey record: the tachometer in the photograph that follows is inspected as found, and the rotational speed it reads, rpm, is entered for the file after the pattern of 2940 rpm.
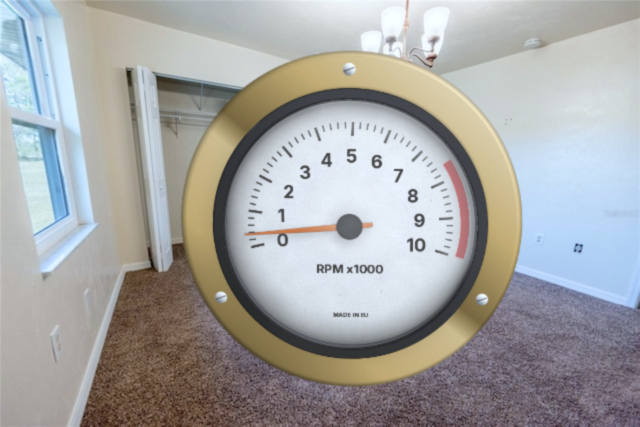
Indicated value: 400 rpm
